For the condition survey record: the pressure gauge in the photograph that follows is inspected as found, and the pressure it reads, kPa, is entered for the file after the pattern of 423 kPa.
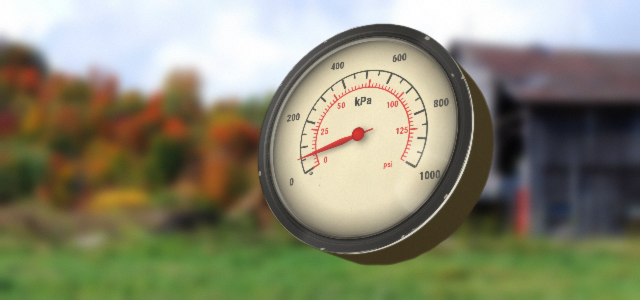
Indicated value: 50 kPa
